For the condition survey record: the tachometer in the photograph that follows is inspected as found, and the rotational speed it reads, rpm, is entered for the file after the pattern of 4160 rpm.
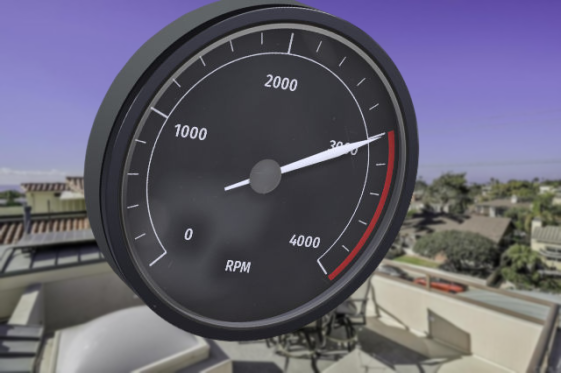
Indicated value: 3000 rpm
